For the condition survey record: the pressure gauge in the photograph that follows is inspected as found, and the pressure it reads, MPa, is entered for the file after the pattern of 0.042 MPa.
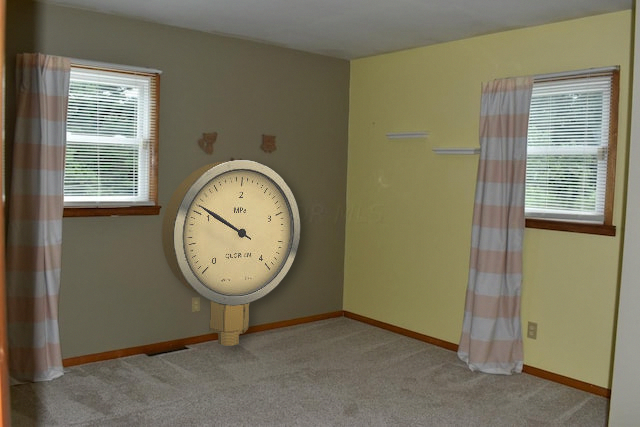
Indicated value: 1.1 MPa
